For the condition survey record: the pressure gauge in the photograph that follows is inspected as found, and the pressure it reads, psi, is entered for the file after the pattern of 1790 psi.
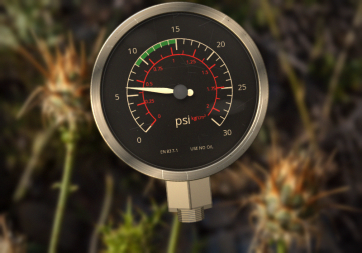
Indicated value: 6 psi
